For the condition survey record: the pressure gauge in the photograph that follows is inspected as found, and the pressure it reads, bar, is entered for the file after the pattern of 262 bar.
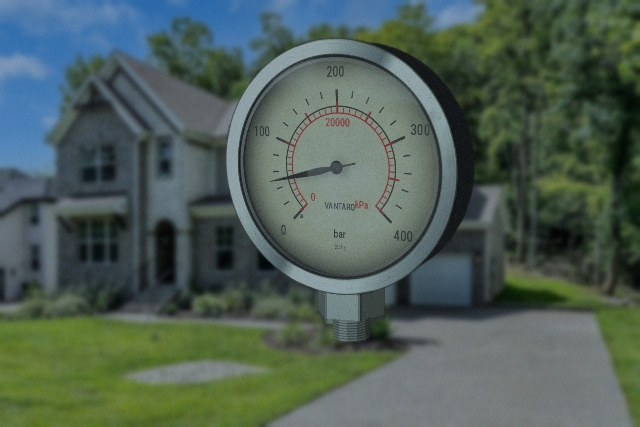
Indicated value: 50 bar
